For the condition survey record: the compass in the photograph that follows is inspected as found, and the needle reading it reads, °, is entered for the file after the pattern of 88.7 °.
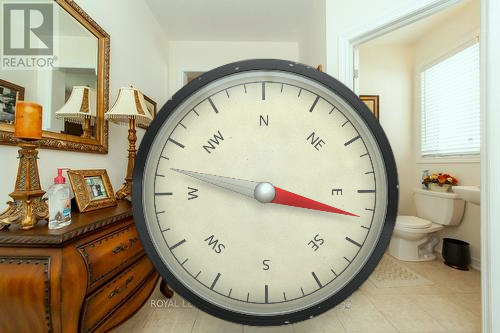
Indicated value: 105 °
